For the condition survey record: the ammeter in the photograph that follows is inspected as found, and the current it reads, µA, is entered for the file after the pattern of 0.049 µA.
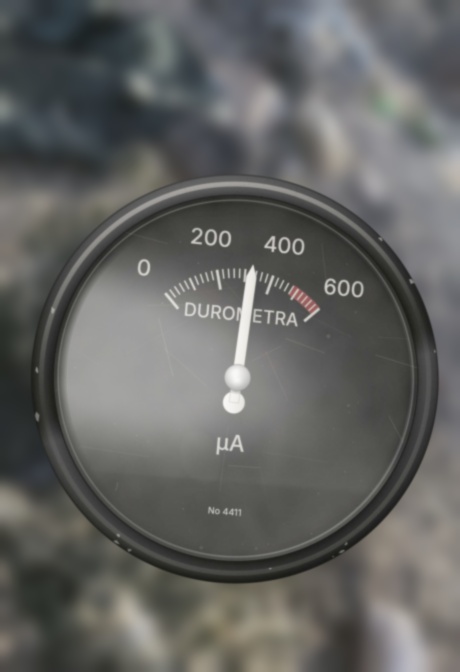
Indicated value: 320 µA
